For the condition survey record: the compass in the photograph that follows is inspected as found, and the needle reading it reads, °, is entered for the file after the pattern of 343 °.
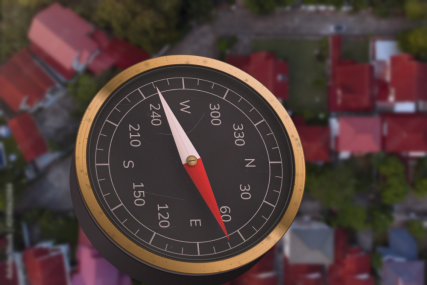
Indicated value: 70 °
